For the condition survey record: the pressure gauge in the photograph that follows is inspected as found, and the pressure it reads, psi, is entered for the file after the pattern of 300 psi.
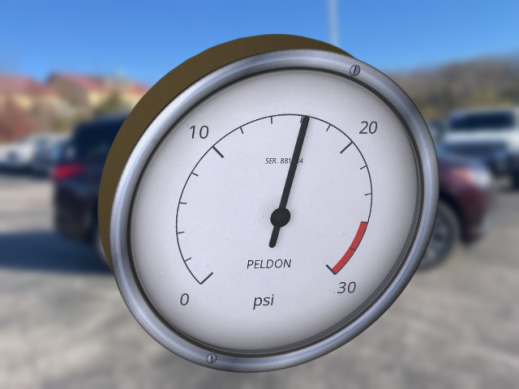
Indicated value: 16 psi
